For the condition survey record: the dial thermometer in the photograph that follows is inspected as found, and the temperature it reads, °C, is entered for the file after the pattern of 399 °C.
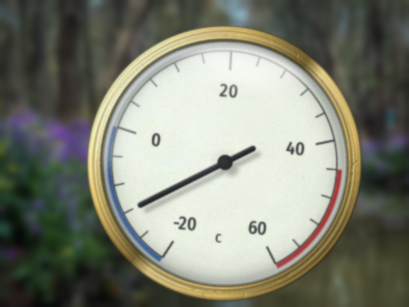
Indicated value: -12 °C
